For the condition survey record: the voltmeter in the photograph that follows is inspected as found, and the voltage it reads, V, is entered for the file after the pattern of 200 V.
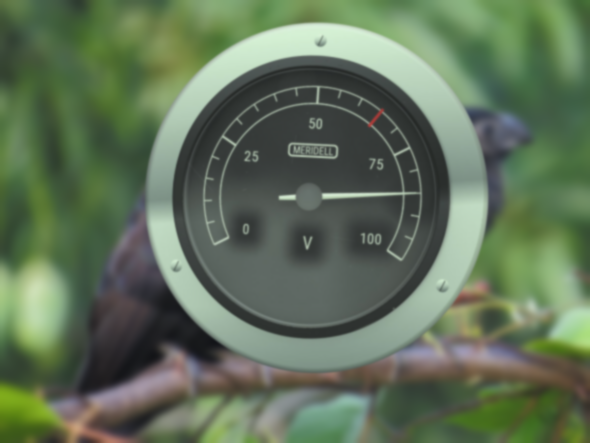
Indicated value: 85 V
